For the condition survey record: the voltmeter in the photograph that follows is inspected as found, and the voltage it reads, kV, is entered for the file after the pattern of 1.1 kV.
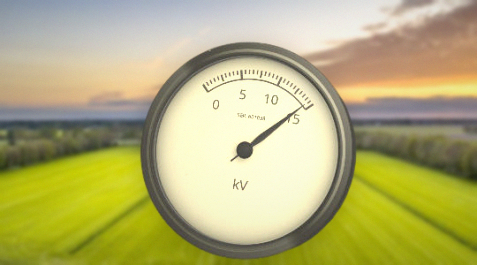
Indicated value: 14.5 kV
